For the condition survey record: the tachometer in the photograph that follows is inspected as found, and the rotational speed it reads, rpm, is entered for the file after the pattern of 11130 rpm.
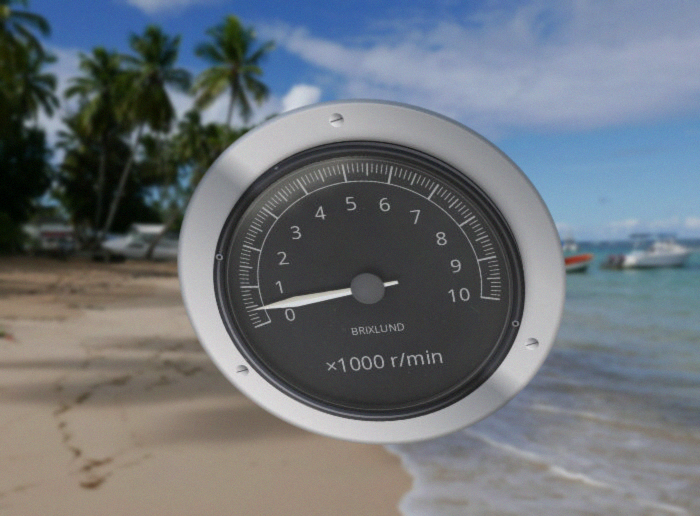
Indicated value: 500 rpm
